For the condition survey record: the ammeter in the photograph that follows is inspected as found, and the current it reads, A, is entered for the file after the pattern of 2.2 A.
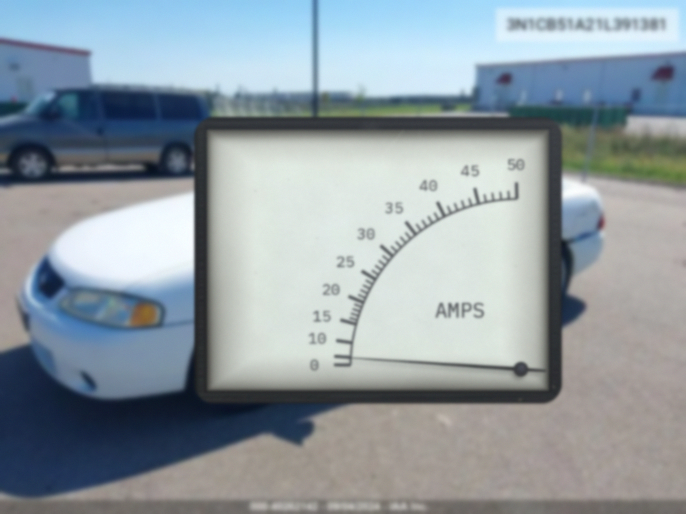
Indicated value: 5 A
